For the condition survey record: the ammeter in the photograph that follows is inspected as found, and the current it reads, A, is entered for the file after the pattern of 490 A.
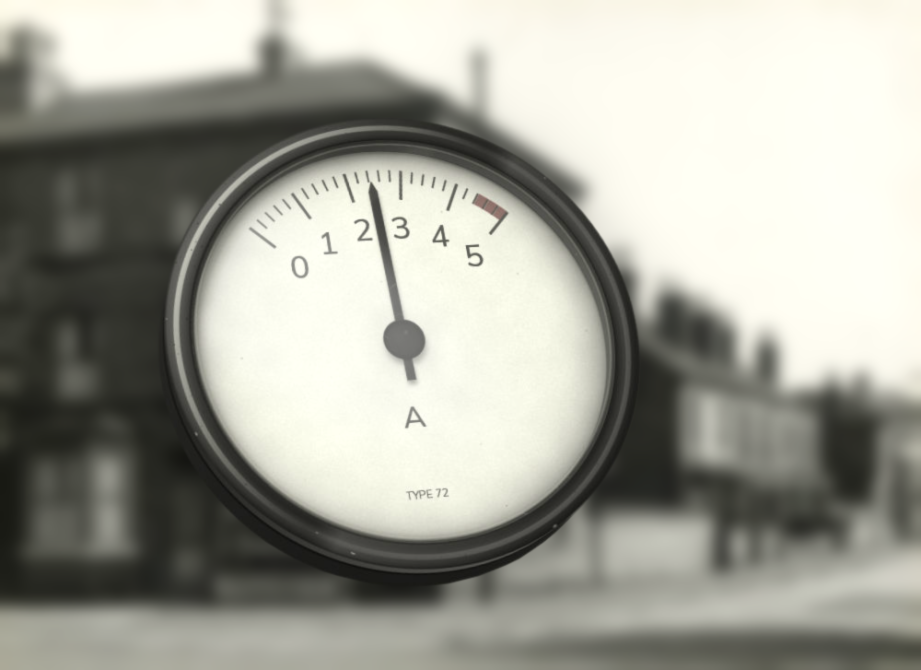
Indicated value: 2.4 A
